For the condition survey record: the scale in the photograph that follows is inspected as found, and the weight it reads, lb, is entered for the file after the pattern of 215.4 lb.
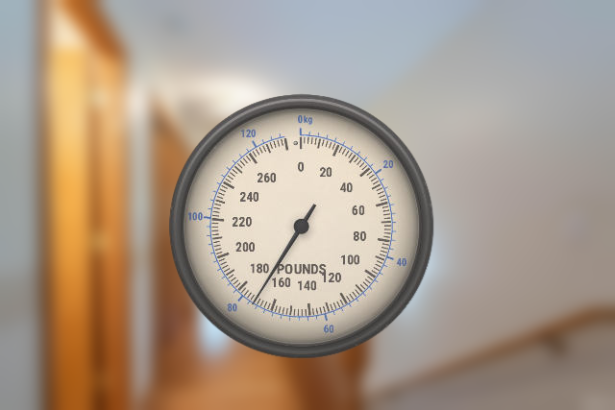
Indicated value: 170 lb
